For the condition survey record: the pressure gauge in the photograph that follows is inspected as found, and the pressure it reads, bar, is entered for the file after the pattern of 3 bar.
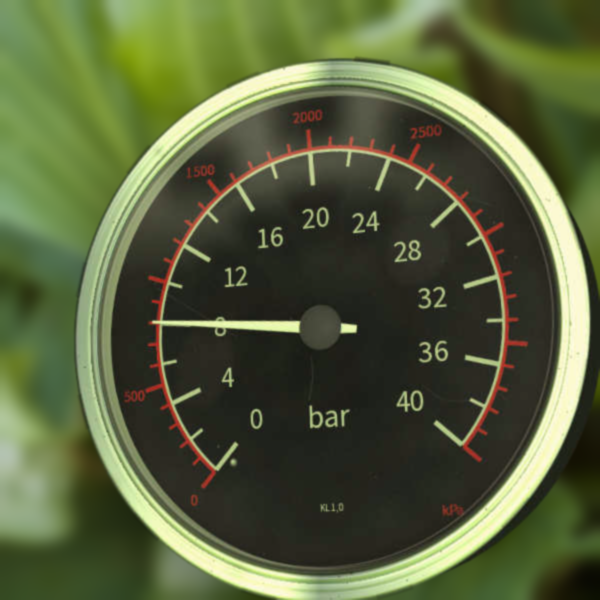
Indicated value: 8 bar
